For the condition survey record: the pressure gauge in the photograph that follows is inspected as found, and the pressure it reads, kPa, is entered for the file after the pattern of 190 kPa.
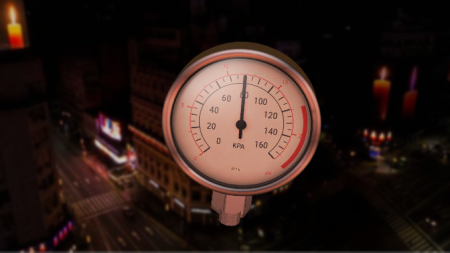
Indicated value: 80 kPa
